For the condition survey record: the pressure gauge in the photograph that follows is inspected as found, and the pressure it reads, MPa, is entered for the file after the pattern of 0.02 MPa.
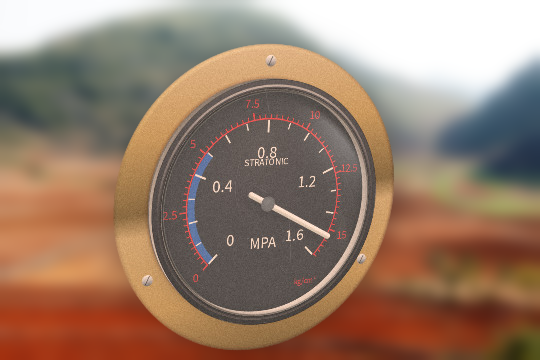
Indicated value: 1.5 MPa
